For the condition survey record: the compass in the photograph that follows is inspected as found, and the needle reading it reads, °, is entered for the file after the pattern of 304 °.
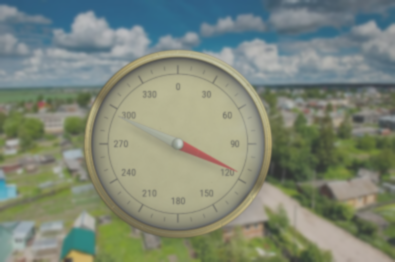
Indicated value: 115 °
